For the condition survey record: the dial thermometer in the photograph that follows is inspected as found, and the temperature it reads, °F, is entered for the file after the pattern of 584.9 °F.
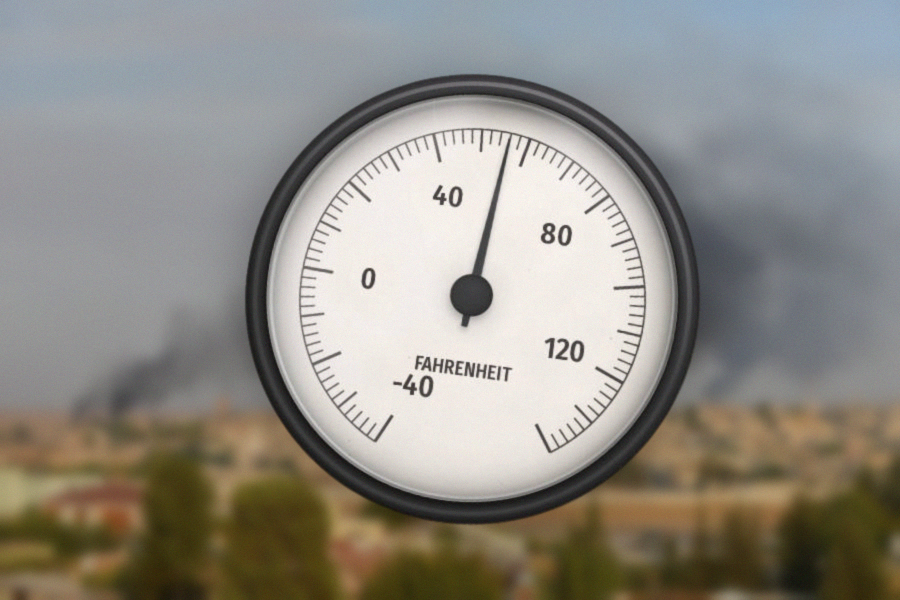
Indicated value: 56 °F
